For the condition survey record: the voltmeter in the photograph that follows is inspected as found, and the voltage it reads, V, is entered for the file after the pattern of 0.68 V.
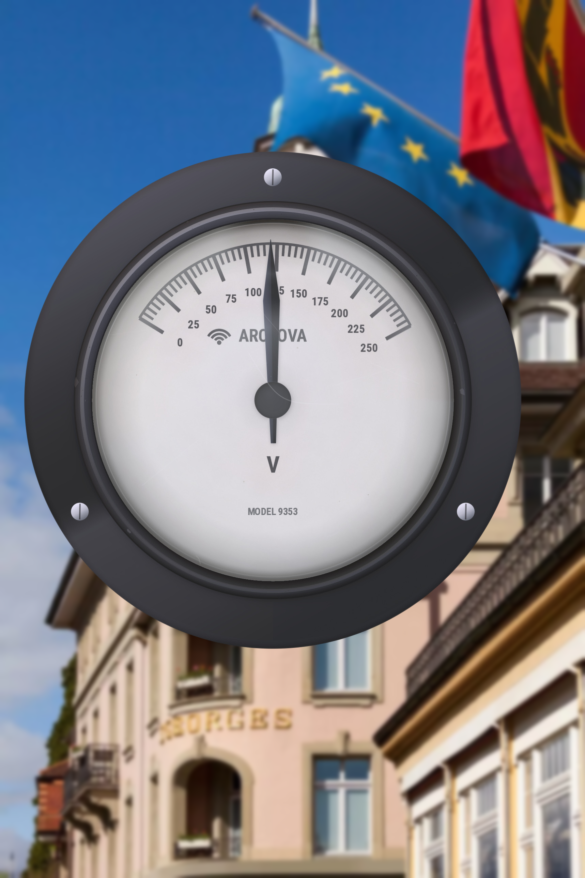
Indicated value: 120 V
